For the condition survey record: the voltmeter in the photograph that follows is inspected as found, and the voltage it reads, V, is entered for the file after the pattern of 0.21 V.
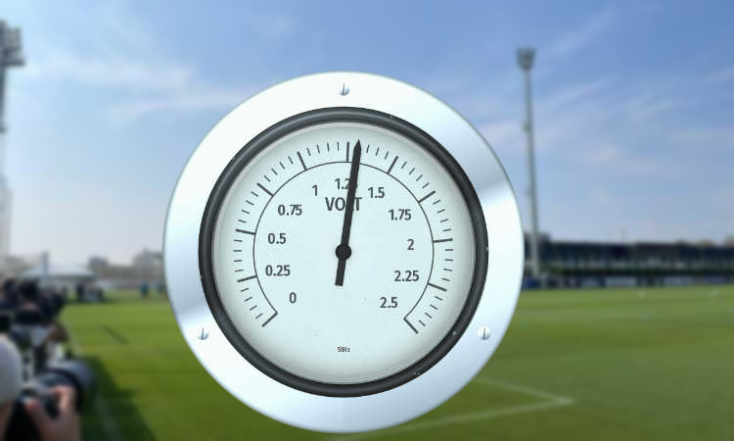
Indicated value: 1.3 V
